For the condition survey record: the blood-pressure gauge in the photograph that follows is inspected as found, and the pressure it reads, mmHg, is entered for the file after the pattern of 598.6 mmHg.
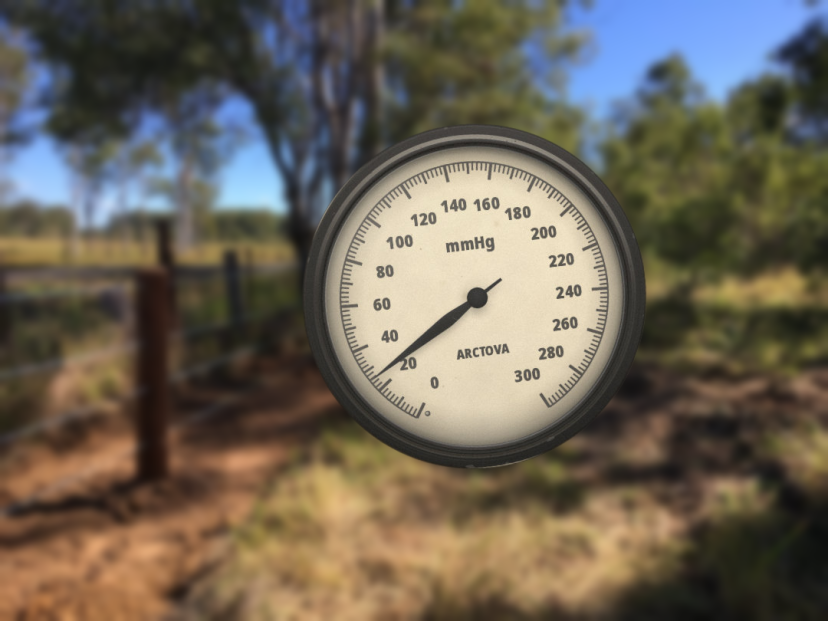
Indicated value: 26 mmHg
